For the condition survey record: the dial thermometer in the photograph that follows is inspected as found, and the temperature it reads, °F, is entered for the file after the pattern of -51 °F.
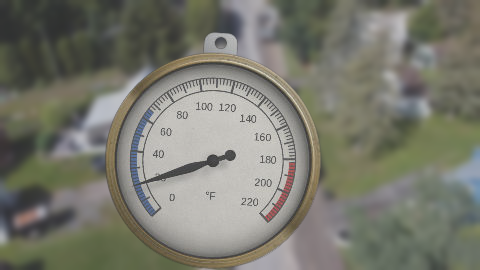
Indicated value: 20 °F
